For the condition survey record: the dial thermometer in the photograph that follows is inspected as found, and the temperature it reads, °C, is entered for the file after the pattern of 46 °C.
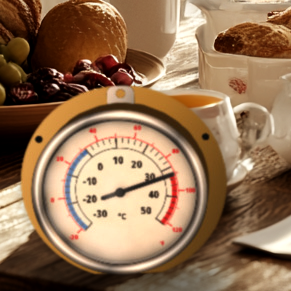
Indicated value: 32 °C
